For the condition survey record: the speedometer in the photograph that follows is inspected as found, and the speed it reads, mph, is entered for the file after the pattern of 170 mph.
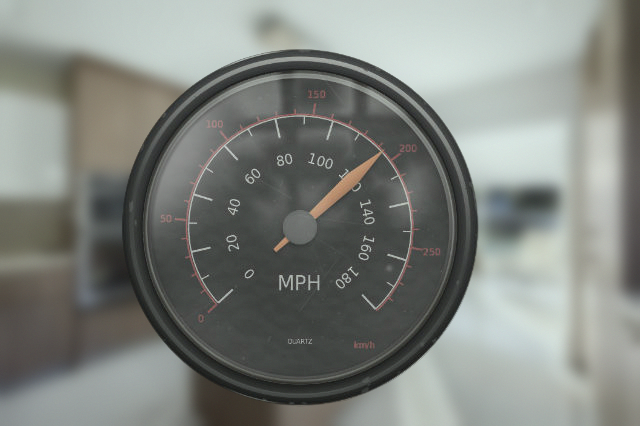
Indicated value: 120 mph
